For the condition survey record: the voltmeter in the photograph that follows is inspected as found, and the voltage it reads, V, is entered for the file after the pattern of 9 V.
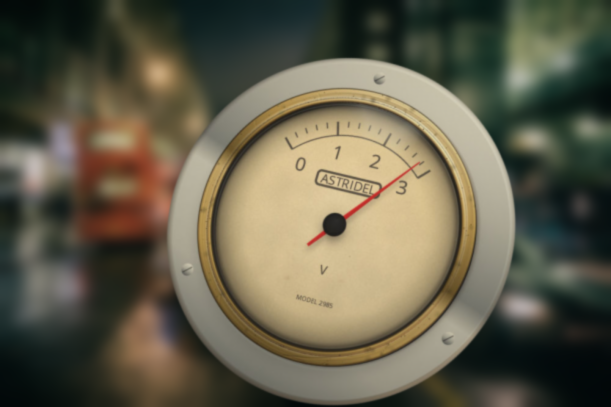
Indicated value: 2.8 V
